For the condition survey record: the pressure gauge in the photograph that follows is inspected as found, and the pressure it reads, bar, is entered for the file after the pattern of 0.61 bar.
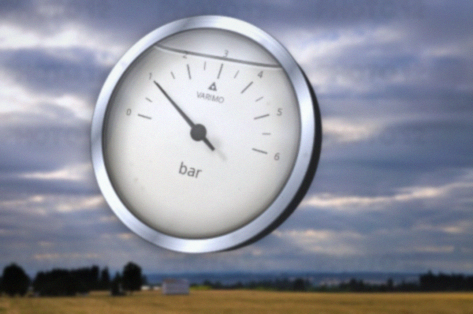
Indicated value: 1 bar
